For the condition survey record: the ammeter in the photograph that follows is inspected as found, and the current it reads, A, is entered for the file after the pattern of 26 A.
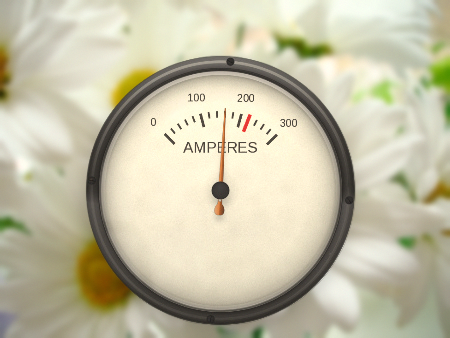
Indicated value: 160 A
